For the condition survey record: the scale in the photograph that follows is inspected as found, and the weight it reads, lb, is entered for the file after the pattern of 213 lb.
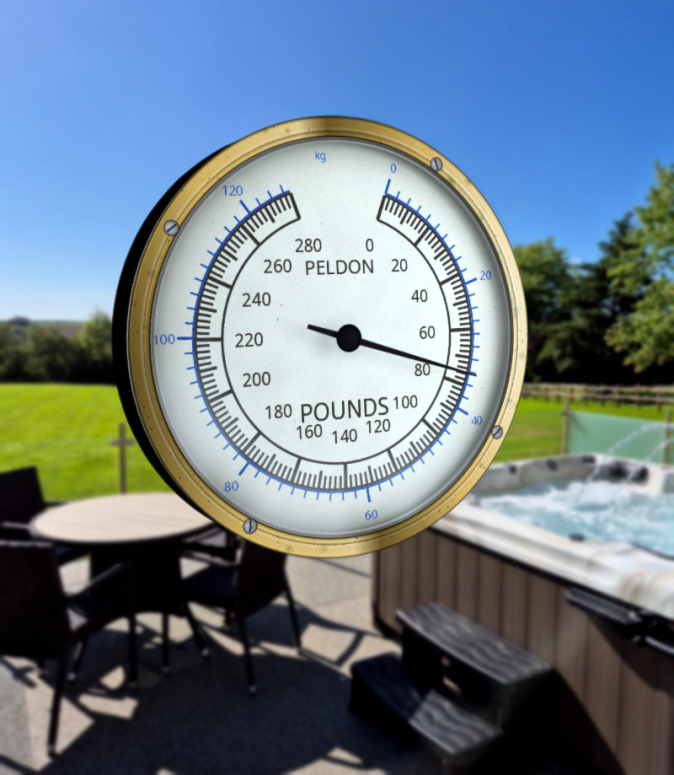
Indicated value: 76 lb
